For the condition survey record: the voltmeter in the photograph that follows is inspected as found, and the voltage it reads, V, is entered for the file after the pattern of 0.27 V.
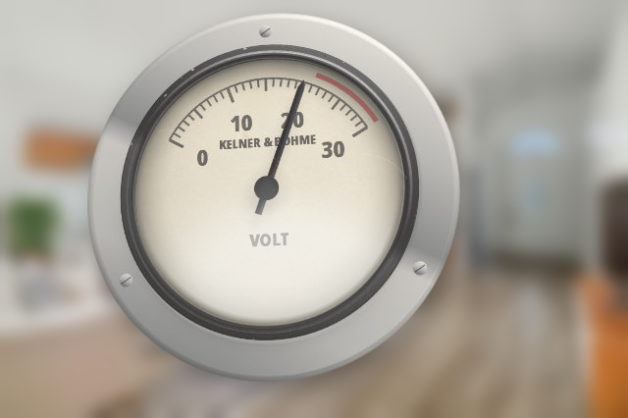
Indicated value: 20 V
